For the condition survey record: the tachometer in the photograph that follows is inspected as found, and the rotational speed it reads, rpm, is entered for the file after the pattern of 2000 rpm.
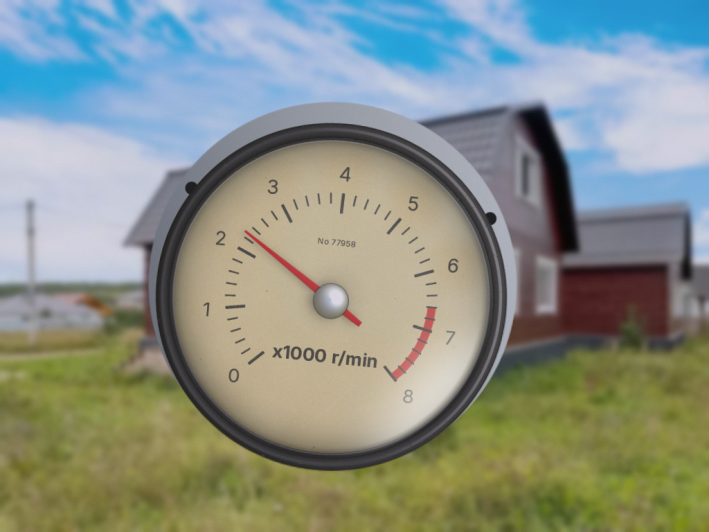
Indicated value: 2300 rpm
